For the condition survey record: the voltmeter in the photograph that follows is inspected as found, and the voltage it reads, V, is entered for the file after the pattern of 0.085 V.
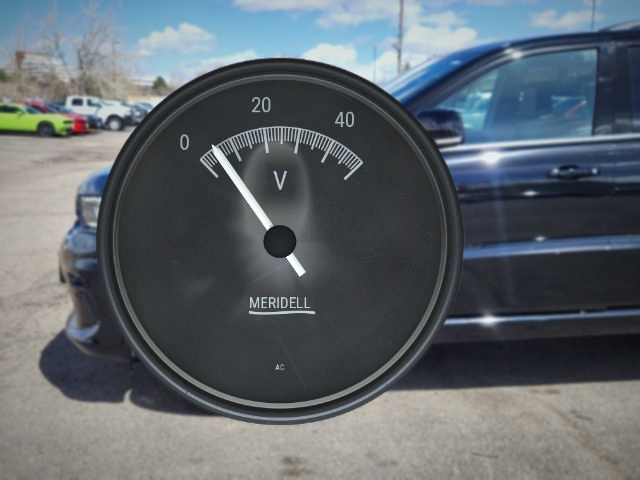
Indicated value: 5 V
